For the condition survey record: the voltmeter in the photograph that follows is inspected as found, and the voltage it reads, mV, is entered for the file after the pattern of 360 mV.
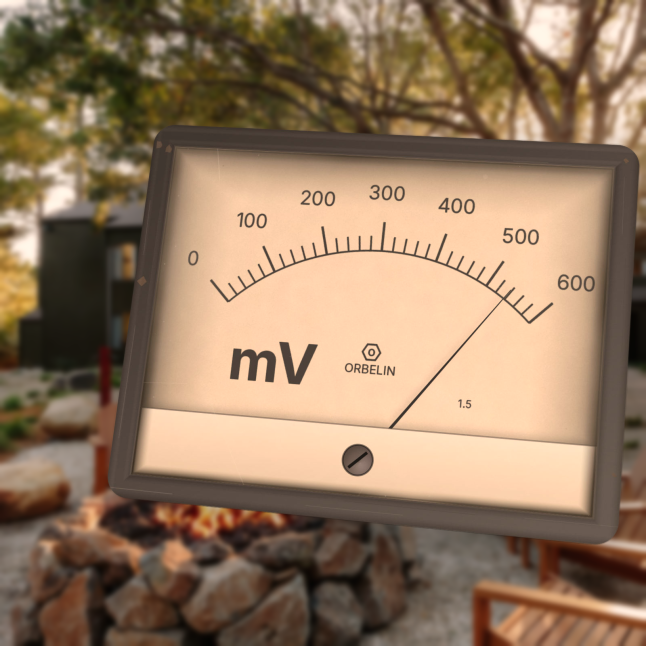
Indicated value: 540 mV
